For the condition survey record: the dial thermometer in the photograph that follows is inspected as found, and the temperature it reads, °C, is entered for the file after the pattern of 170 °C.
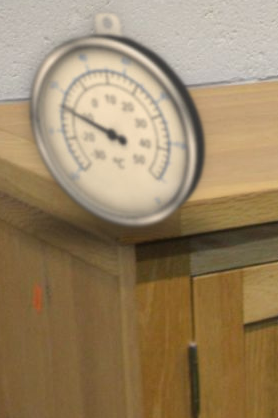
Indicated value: -10 °C
